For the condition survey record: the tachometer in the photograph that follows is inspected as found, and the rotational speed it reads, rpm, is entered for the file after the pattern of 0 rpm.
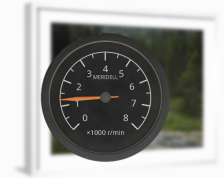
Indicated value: 1250 rpm
